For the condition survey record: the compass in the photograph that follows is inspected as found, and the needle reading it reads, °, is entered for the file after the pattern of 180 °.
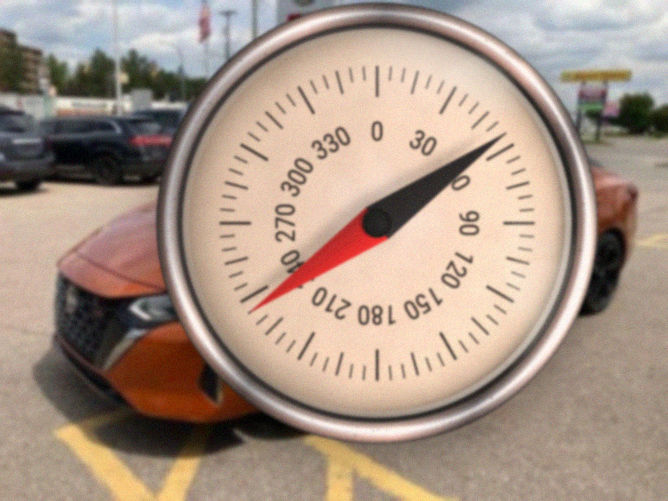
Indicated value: 235 °
